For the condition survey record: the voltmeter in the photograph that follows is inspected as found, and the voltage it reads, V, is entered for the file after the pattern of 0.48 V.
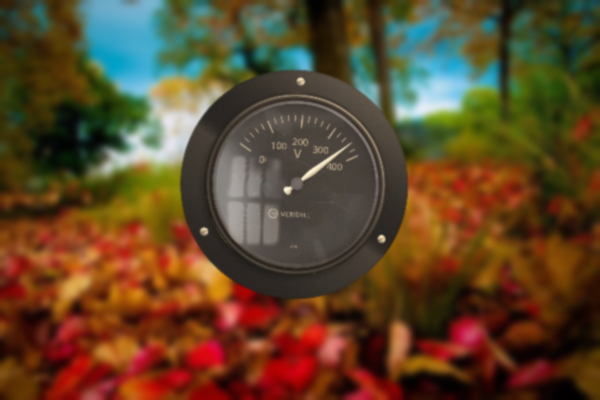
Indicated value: 360 V
